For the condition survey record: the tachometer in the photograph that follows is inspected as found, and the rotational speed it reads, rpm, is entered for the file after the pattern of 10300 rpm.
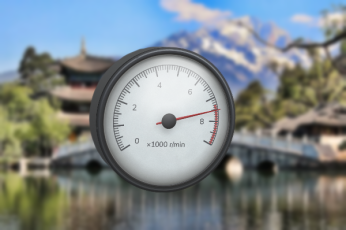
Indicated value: 7500 rpm
